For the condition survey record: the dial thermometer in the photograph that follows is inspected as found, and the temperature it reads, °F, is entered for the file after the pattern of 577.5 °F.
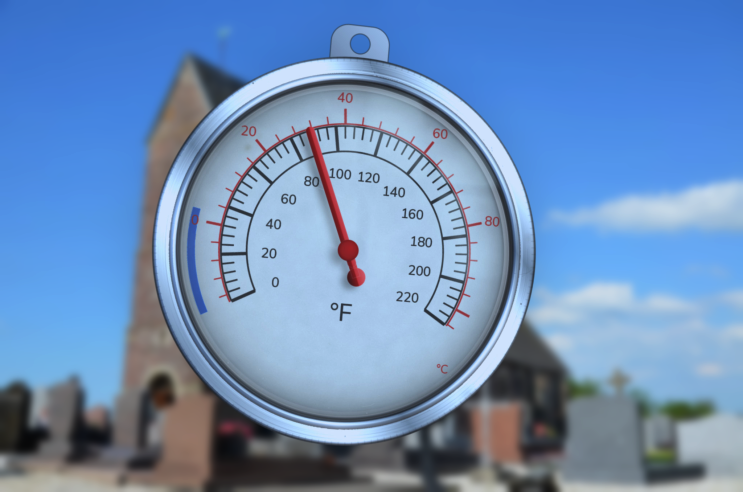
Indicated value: 88 °F
